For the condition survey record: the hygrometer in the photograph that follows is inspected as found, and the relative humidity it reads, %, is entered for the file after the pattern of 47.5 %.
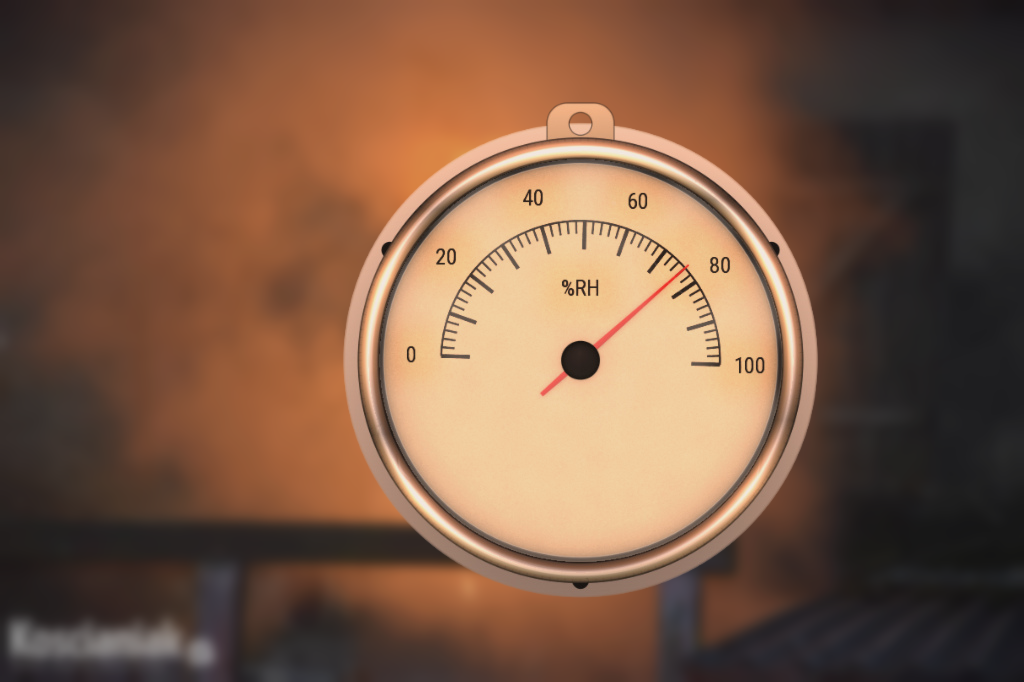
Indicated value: 76 %
